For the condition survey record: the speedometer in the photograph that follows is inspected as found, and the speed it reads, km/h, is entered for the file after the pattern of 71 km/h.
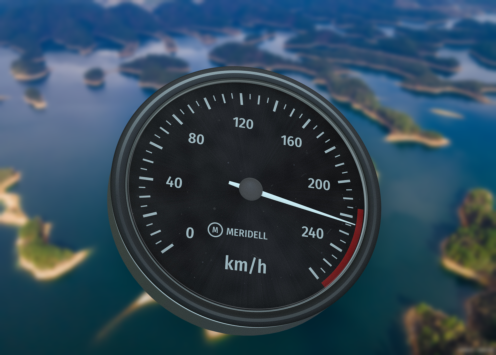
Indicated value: 225 km/h
